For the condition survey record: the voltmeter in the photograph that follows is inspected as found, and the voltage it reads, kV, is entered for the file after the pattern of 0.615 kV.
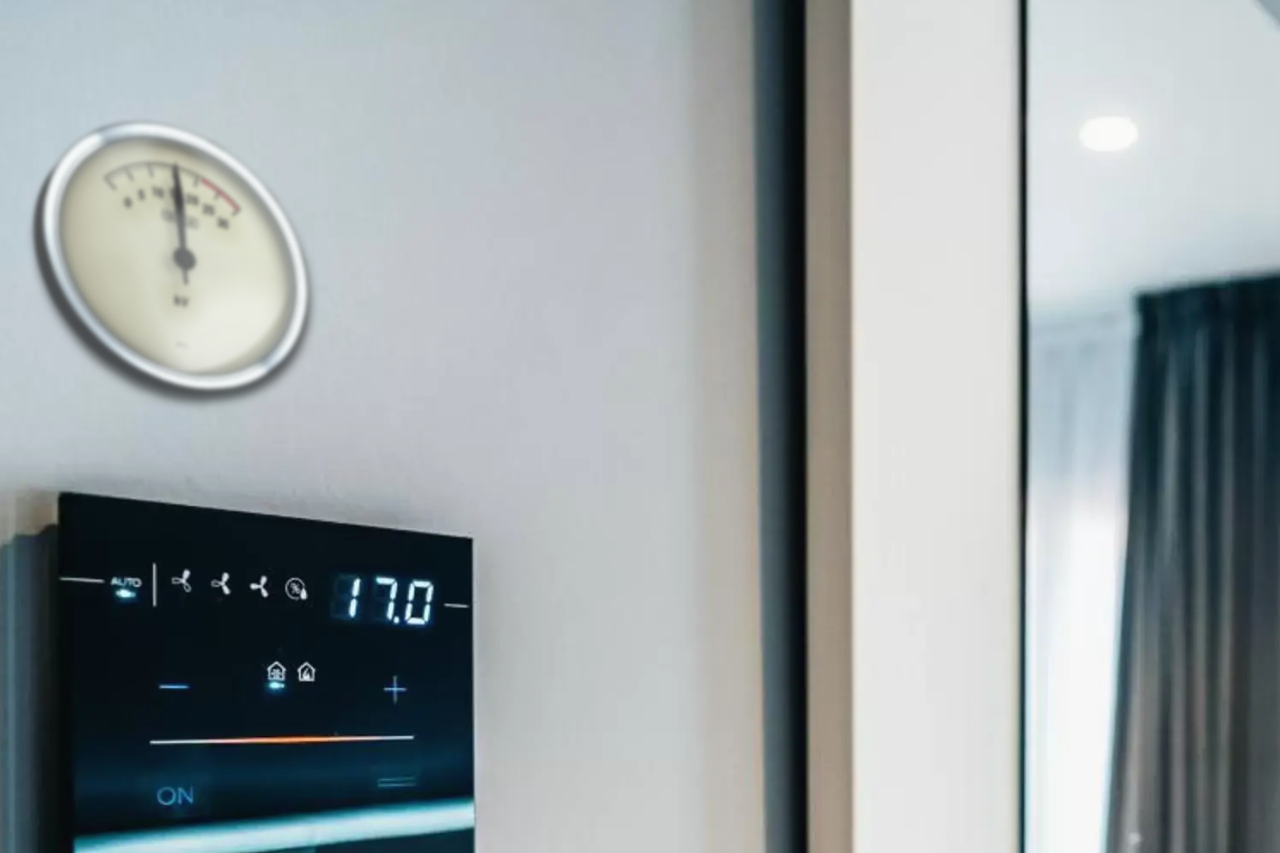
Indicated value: 15 kV
